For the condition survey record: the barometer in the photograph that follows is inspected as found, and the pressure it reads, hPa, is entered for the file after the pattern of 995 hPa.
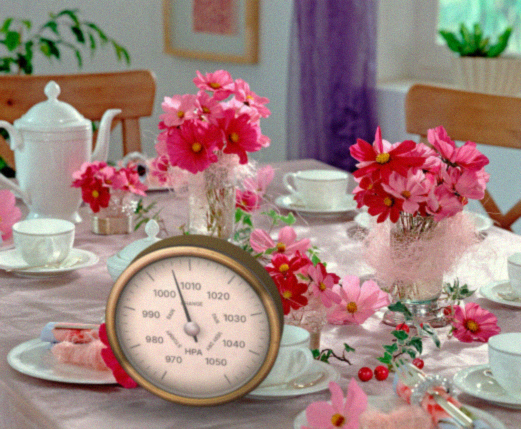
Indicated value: 1006 hPa
